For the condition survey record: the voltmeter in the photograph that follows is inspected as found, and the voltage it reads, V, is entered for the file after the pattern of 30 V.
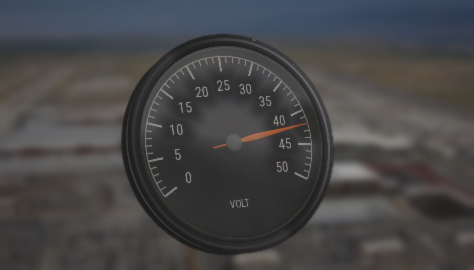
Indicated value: 42 V
